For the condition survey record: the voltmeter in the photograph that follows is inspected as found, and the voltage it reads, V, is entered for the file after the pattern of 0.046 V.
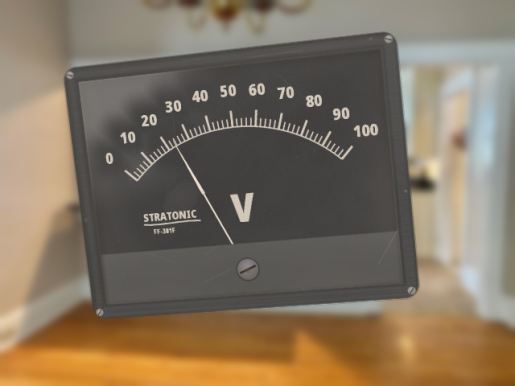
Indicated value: 24 V
